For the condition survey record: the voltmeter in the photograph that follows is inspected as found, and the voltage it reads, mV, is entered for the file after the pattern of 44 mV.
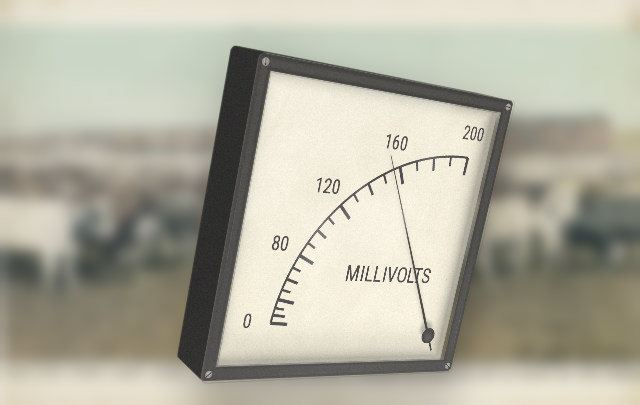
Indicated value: 155 mV
